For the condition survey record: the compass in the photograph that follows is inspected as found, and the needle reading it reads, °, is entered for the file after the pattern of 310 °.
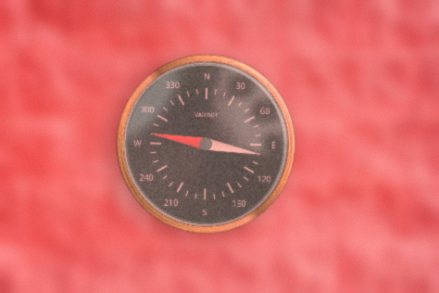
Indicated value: 280 °
